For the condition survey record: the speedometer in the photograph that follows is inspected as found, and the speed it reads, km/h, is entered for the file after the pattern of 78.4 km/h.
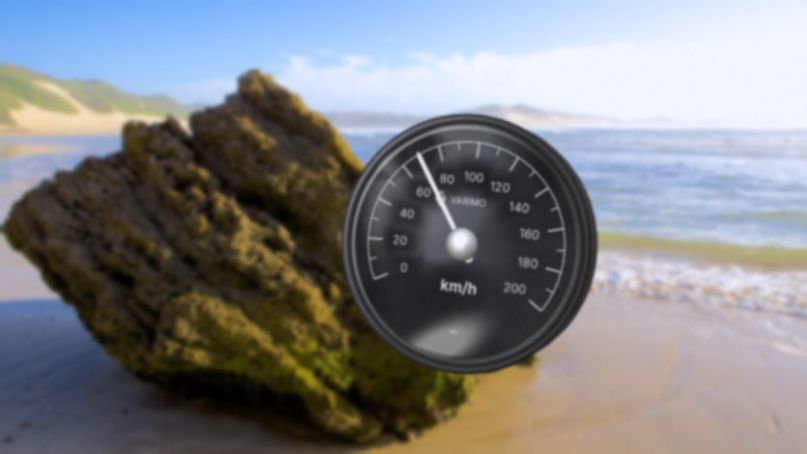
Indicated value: 70 km/h
